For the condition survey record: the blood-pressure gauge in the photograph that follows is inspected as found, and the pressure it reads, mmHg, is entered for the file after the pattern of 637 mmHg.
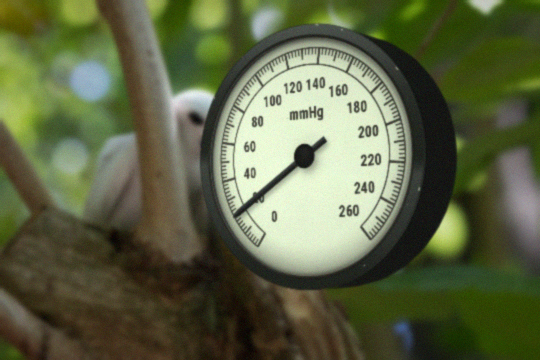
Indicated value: 20 mmHg
